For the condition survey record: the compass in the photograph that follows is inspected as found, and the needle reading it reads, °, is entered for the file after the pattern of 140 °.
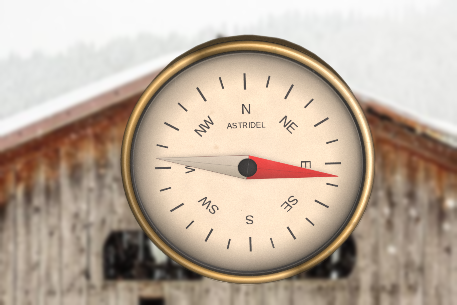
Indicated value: 97.5 °
